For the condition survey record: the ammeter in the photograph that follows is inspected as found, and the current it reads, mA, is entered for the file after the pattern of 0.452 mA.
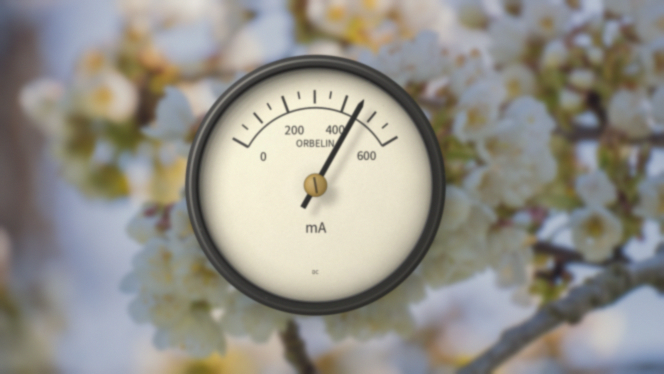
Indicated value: 450 mA
